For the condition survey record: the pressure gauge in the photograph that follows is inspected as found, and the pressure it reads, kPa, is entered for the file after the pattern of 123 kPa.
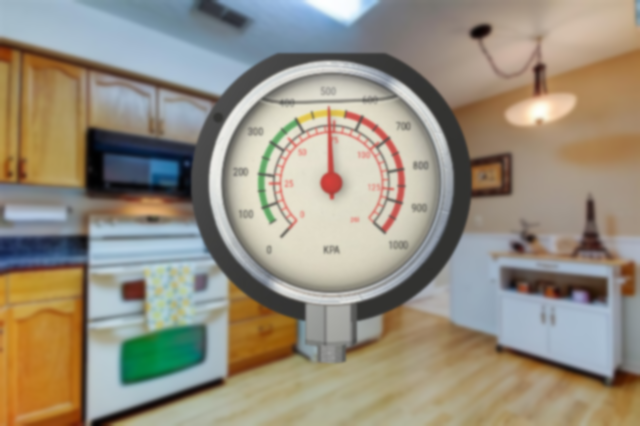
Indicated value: 500 kPa
